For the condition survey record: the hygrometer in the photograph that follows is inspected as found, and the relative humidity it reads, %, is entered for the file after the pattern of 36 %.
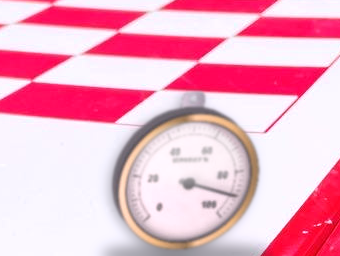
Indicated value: 90 %
